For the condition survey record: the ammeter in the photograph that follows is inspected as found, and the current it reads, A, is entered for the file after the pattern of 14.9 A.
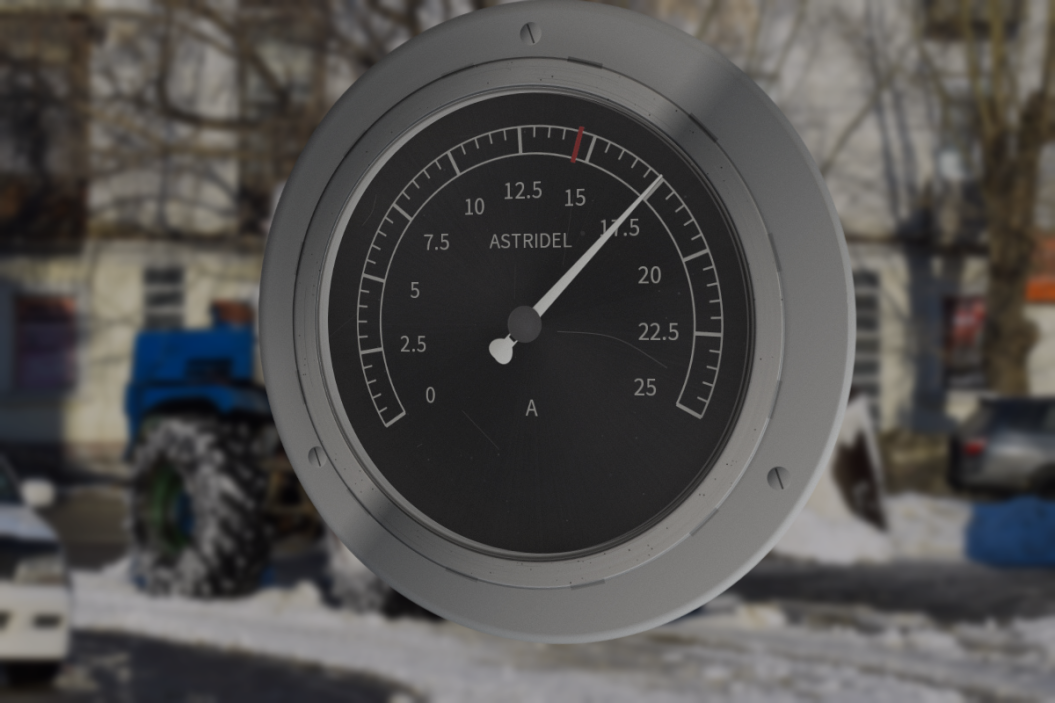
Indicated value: 17.5 A
